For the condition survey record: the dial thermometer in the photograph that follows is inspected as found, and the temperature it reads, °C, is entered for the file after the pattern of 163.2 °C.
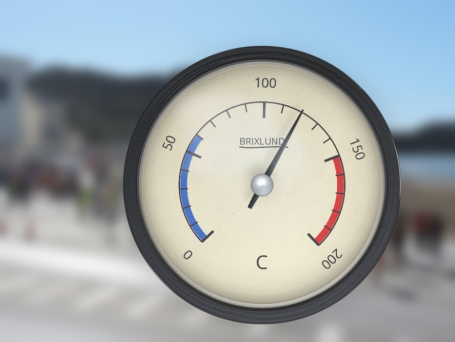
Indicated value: 120 °C
